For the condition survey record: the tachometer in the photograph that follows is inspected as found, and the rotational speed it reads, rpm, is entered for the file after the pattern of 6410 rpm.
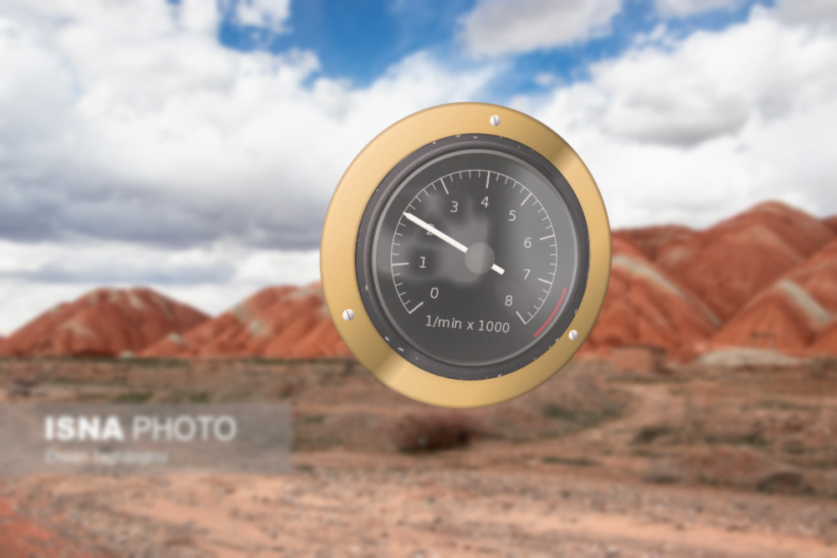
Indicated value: 2000 rpm
